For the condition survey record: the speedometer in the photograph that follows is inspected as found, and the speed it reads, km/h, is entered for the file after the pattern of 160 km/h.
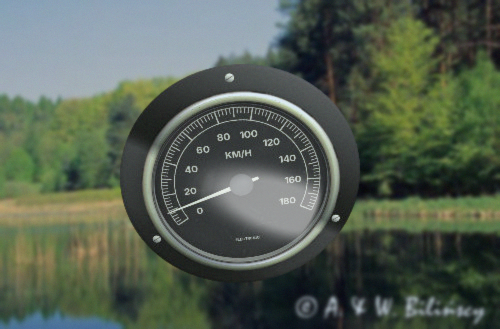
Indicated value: 10 km/h
